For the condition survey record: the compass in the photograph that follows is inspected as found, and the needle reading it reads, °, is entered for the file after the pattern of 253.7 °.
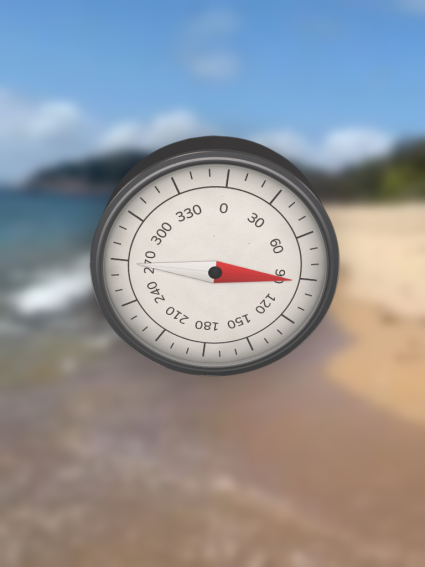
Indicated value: 90 °
